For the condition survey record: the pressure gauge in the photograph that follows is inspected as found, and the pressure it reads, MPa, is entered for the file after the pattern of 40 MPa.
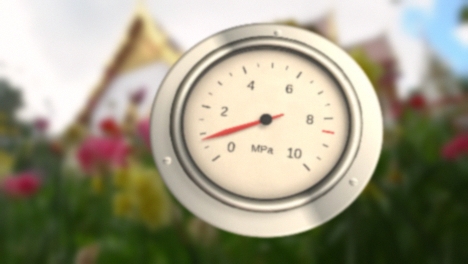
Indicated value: 0.75 MPa
